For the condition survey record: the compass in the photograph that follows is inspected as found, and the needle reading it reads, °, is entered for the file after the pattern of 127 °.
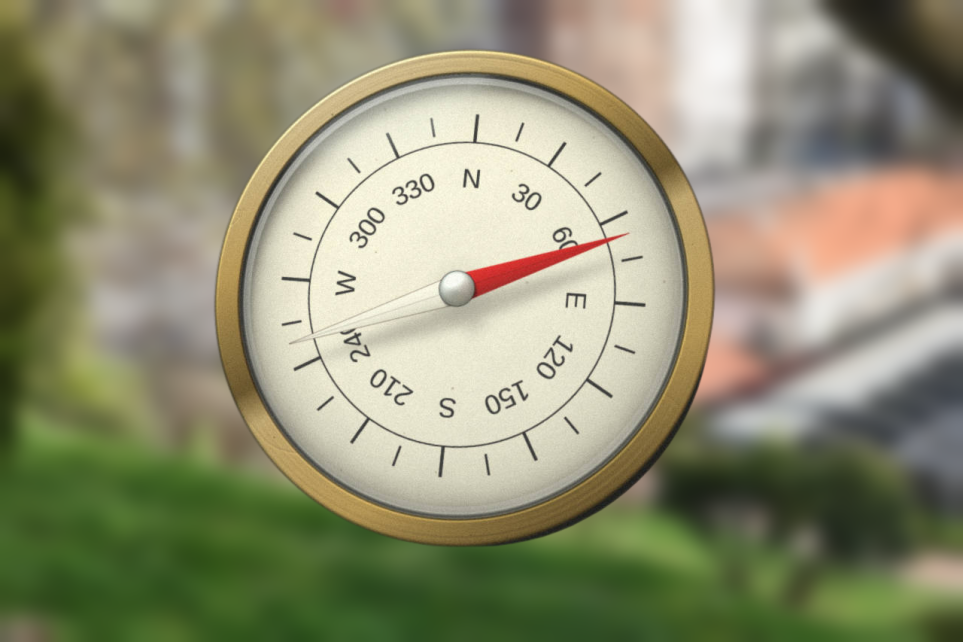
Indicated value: 67.5 °
